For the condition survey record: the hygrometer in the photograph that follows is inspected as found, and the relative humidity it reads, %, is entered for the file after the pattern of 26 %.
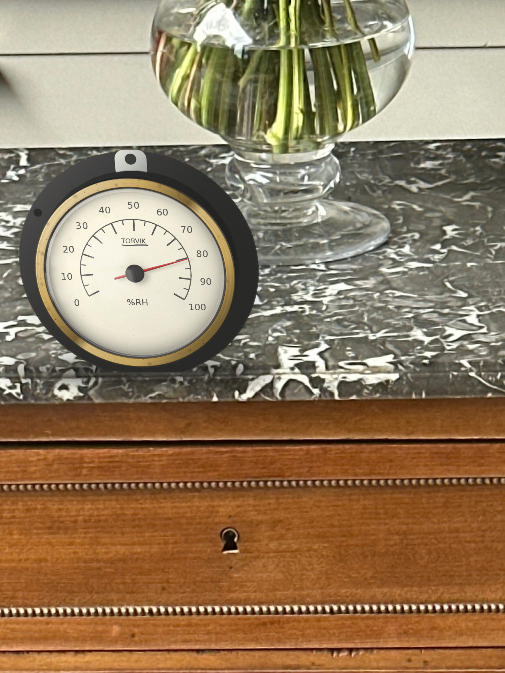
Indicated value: 80 %
